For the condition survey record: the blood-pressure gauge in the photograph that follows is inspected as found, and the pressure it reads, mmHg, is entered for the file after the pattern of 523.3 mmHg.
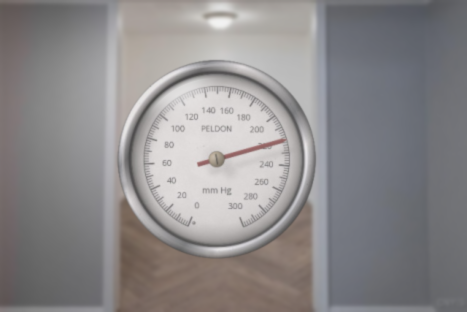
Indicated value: 220 mmHg
